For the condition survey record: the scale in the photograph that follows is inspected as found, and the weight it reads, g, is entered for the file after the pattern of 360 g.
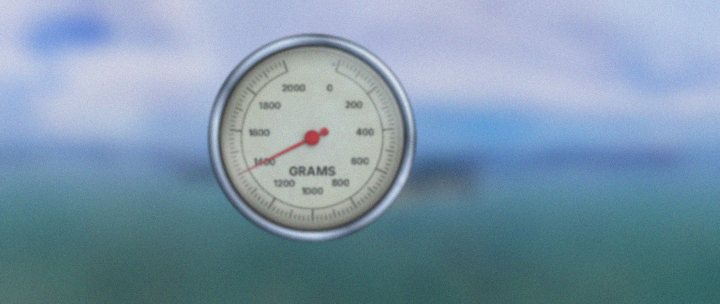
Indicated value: 1400 g
